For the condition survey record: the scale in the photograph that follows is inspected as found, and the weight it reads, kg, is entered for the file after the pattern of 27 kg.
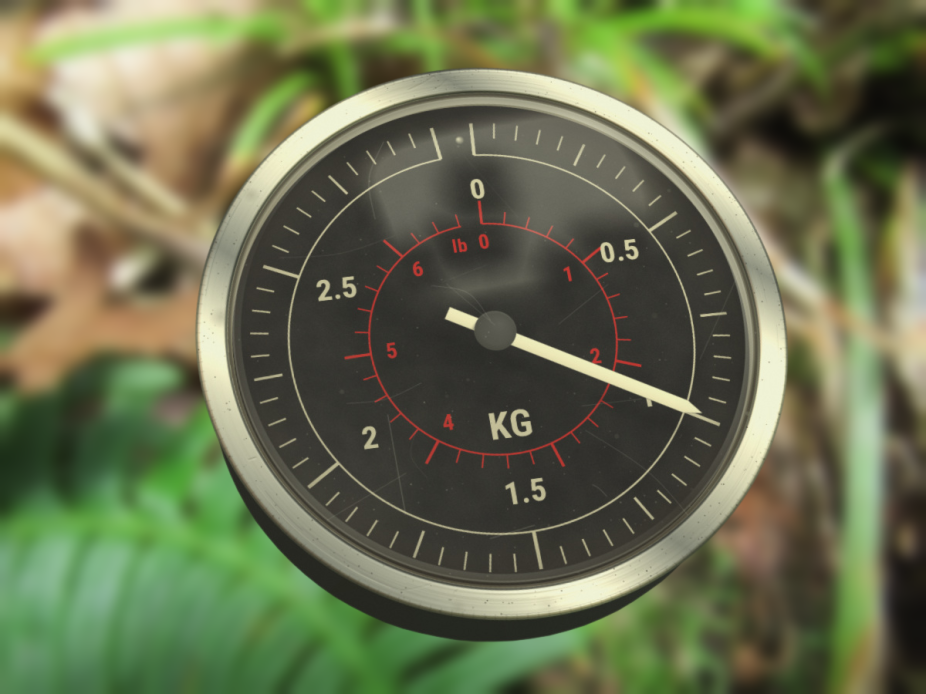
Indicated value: 1 kg
